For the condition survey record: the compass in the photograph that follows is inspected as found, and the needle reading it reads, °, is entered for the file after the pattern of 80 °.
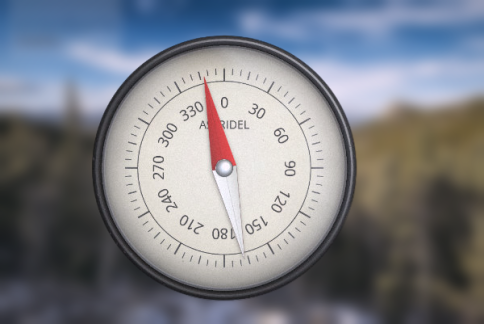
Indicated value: 347.5 °
